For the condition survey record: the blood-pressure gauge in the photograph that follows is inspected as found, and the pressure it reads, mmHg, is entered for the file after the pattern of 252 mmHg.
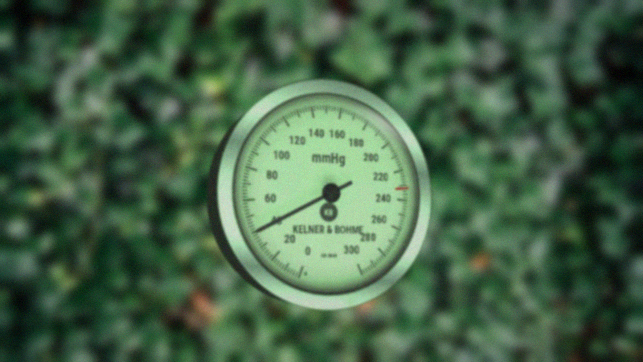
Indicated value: 40 mmHg
